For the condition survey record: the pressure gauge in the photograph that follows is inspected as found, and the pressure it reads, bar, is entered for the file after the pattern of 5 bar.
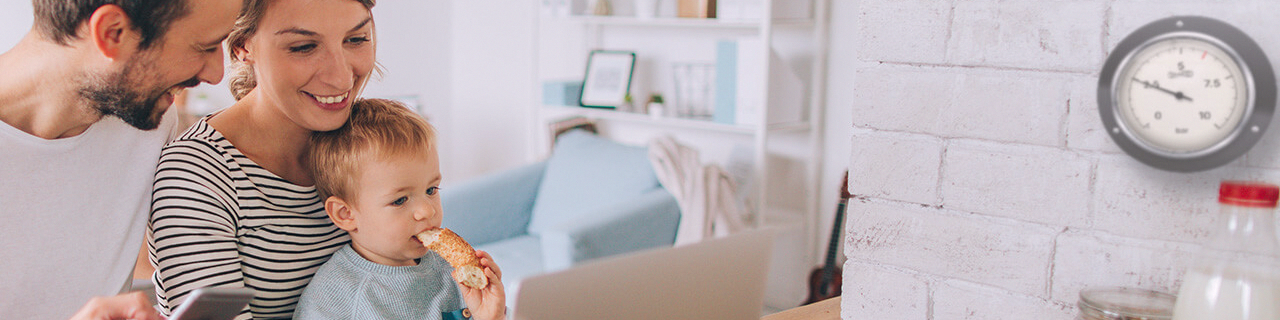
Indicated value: 2.5 bar
